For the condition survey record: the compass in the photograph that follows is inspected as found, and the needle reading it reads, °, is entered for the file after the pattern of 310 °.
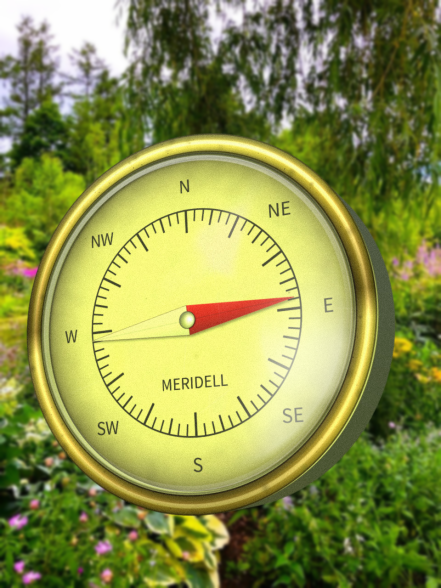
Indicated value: 85 °
